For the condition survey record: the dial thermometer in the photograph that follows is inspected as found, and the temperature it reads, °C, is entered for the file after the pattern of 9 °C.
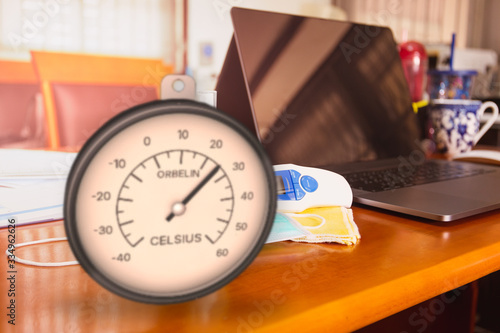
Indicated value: 25 °C
